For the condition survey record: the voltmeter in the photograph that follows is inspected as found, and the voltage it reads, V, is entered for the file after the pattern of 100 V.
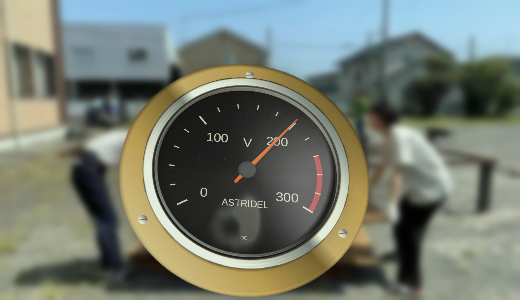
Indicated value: 200 V
